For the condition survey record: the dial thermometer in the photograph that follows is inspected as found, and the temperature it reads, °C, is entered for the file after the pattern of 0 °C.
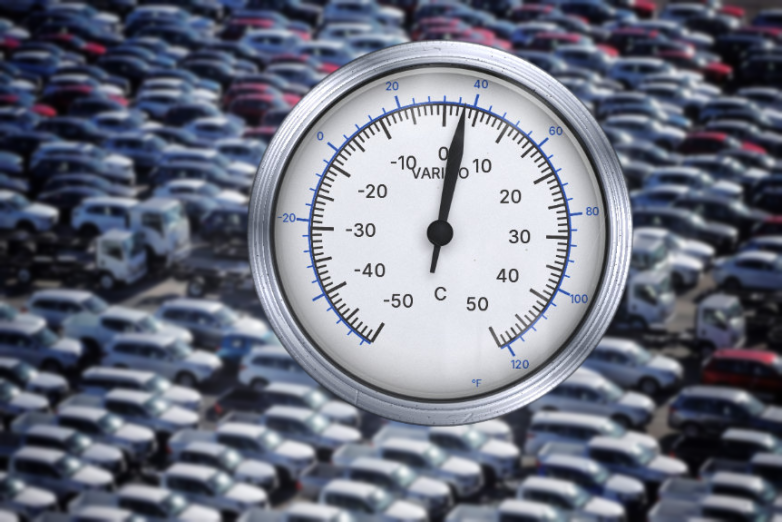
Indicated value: 3 °C
